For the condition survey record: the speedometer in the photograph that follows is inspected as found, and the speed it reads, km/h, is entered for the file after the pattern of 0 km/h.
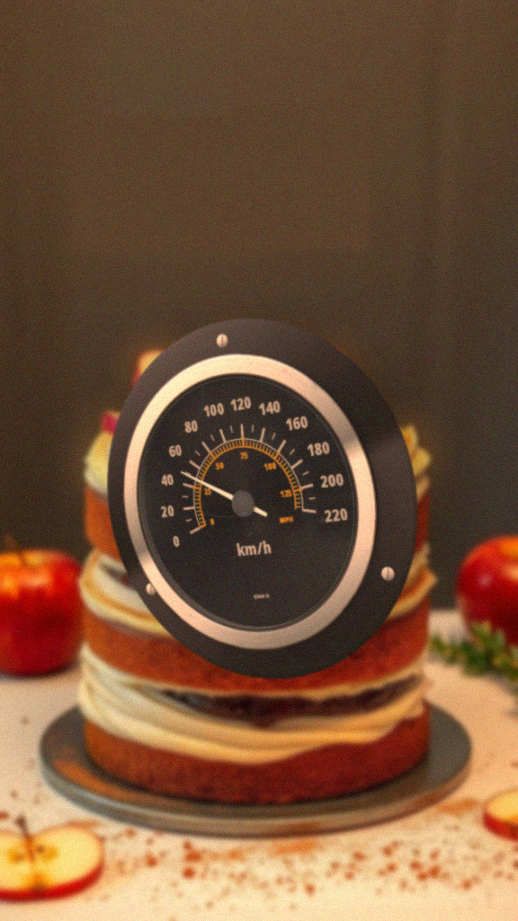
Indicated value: 50 km/h
